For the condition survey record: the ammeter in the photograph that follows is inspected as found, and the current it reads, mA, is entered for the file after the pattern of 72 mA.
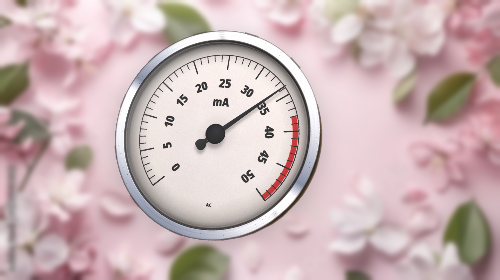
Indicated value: 34 mA
